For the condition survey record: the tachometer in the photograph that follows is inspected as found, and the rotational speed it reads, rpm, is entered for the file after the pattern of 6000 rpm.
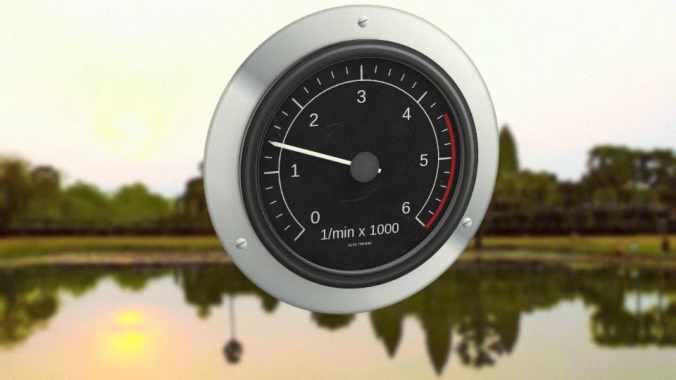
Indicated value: 1400 rpm
